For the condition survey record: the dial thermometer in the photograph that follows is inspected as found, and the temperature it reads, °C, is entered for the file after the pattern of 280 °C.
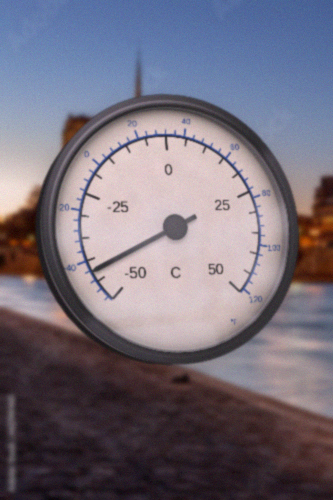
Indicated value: -42.5 °C
